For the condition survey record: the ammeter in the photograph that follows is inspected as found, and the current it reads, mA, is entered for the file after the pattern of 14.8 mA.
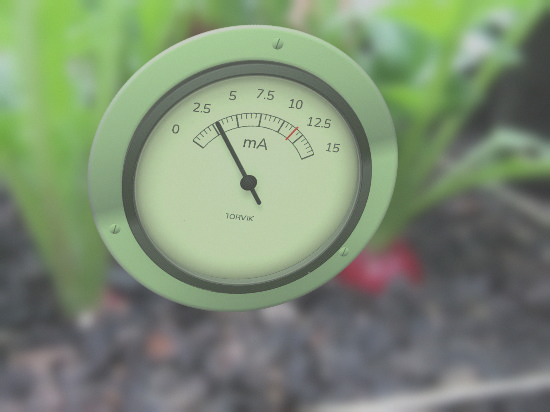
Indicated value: 3 mA
